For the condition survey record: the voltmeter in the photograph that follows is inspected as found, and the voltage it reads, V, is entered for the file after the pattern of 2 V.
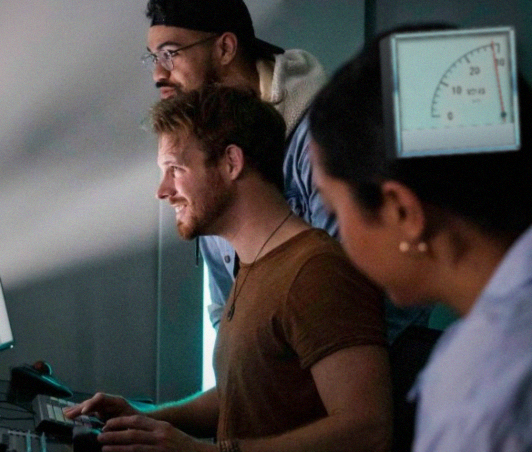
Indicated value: 28 V
